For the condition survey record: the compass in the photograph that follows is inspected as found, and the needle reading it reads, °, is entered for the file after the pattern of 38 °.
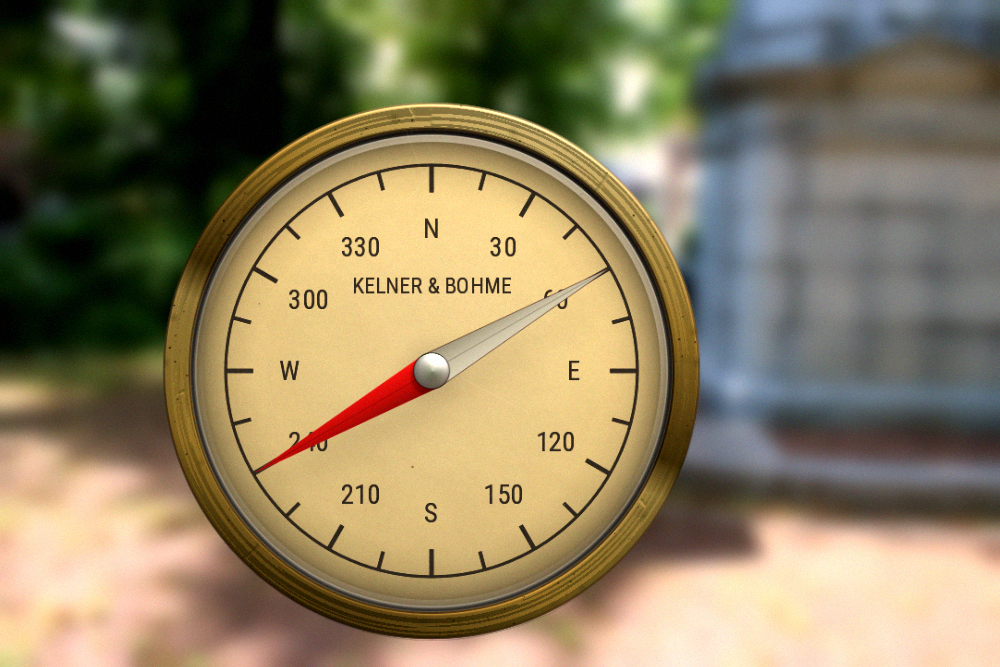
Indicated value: 240 °
